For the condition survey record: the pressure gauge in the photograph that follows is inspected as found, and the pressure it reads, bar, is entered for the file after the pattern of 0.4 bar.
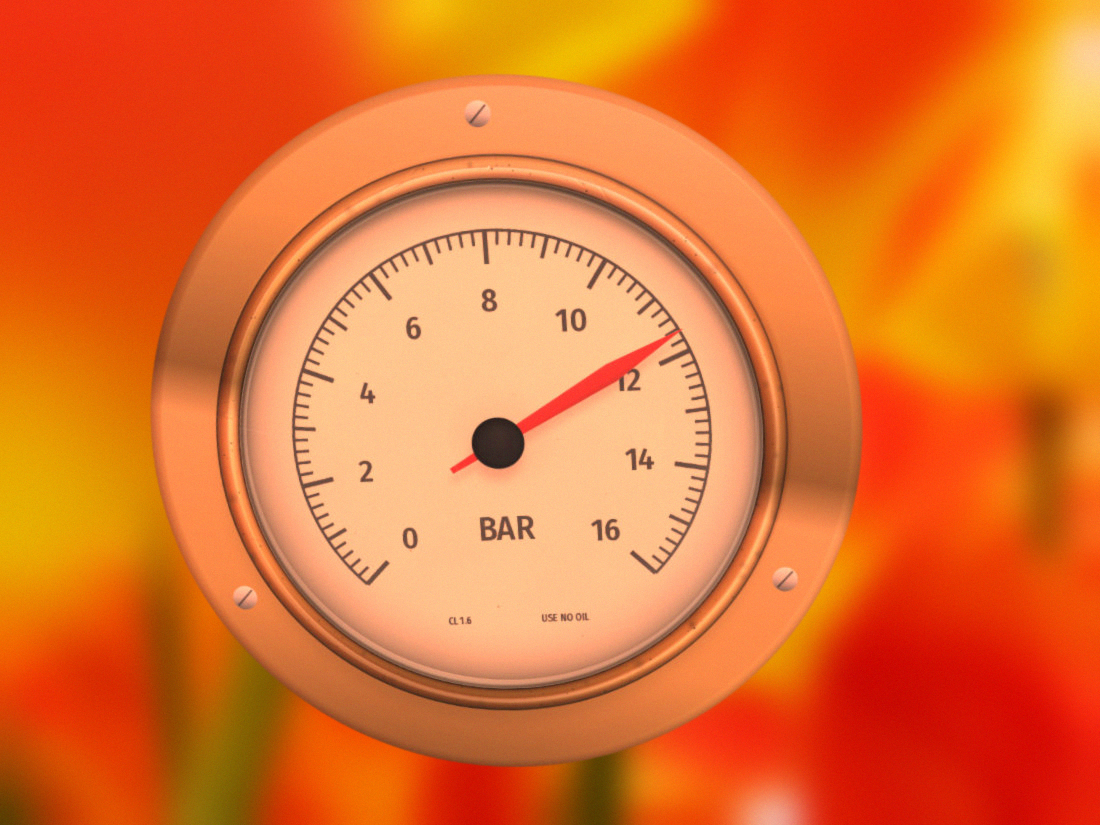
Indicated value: 11.6 bar
